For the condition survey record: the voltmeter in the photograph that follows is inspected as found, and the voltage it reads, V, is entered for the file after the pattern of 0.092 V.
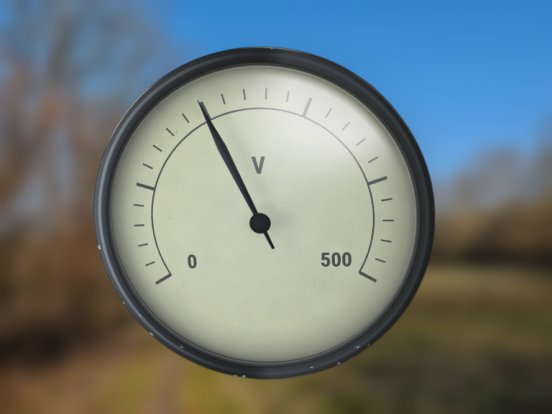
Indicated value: 200 V
